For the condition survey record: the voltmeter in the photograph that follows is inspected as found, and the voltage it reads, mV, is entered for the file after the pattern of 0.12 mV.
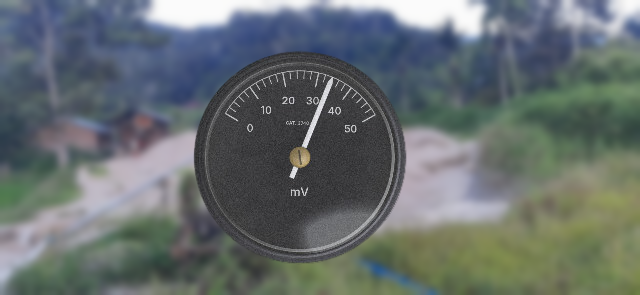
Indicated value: 34 mV
